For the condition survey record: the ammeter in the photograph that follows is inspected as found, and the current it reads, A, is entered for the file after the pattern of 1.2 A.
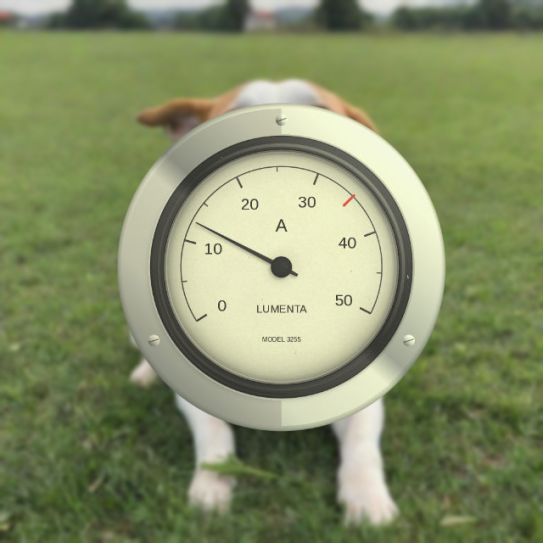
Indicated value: 12.5 A
